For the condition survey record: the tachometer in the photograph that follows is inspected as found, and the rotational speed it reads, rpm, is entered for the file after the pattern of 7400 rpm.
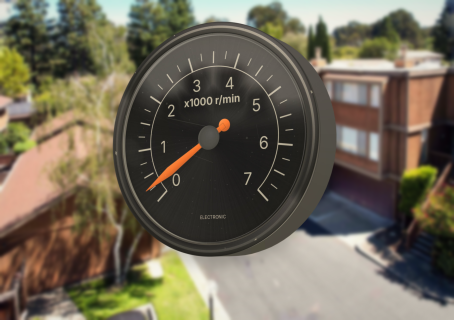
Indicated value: 250 rpm
